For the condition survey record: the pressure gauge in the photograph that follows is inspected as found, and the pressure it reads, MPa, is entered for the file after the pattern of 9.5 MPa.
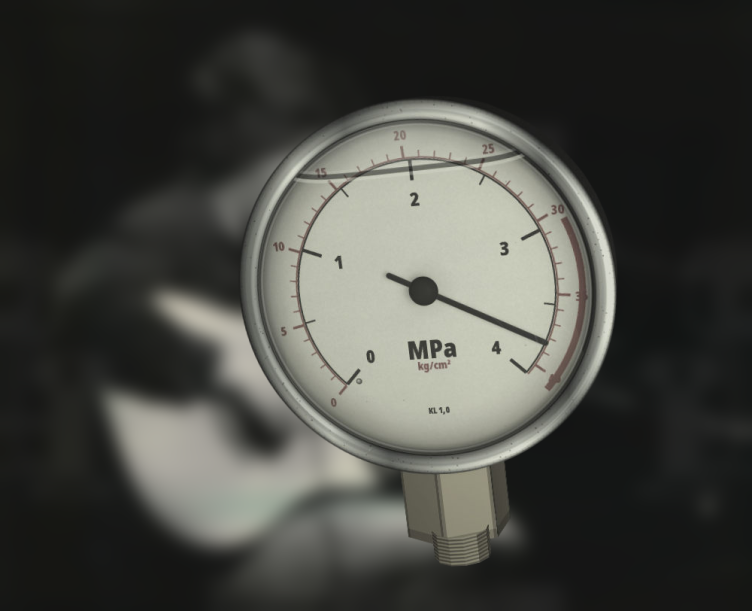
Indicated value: 3.75 MPa
